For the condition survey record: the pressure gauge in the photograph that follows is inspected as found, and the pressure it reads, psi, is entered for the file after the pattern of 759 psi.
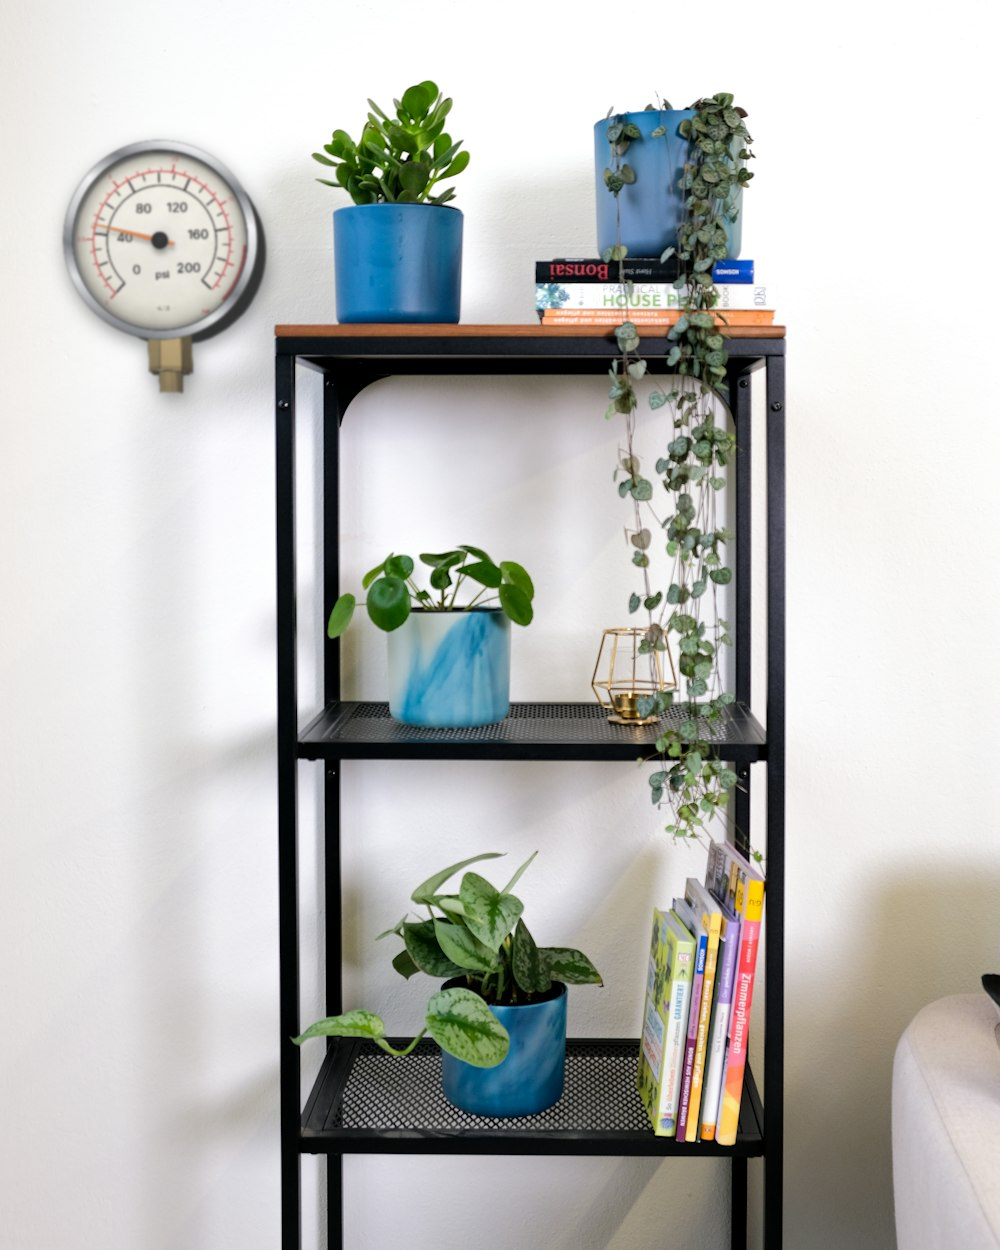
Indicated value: 45 psi
